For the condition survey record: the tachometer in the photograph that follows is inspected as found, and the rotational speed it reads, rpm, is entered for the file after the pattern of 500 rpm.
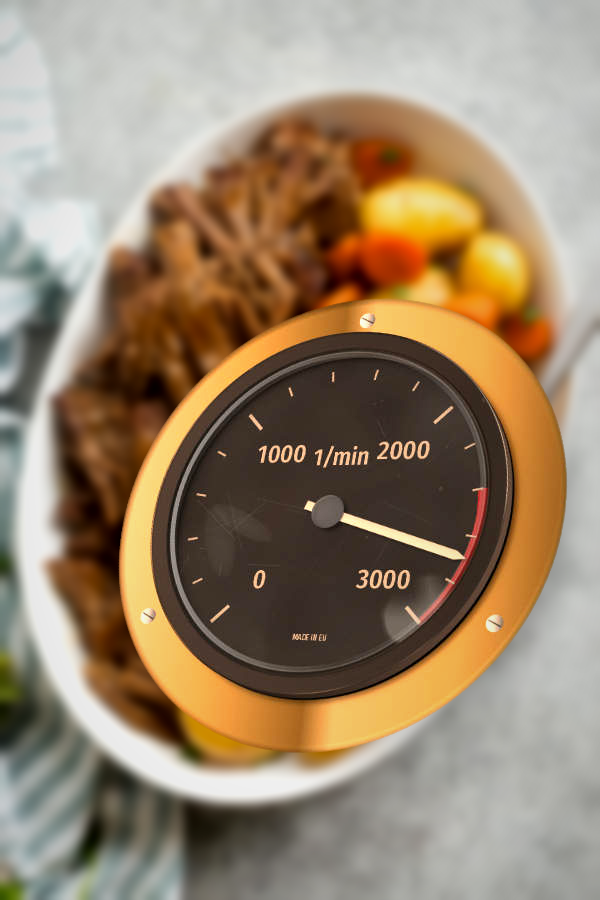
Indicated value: 2700 rpm
